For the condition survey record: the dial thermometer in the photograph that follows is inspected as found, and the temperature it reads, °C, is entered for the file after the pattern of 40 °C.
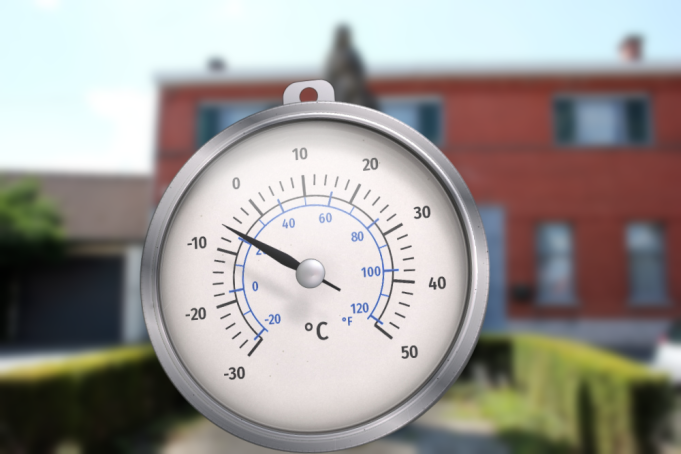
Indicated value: -6 °C
